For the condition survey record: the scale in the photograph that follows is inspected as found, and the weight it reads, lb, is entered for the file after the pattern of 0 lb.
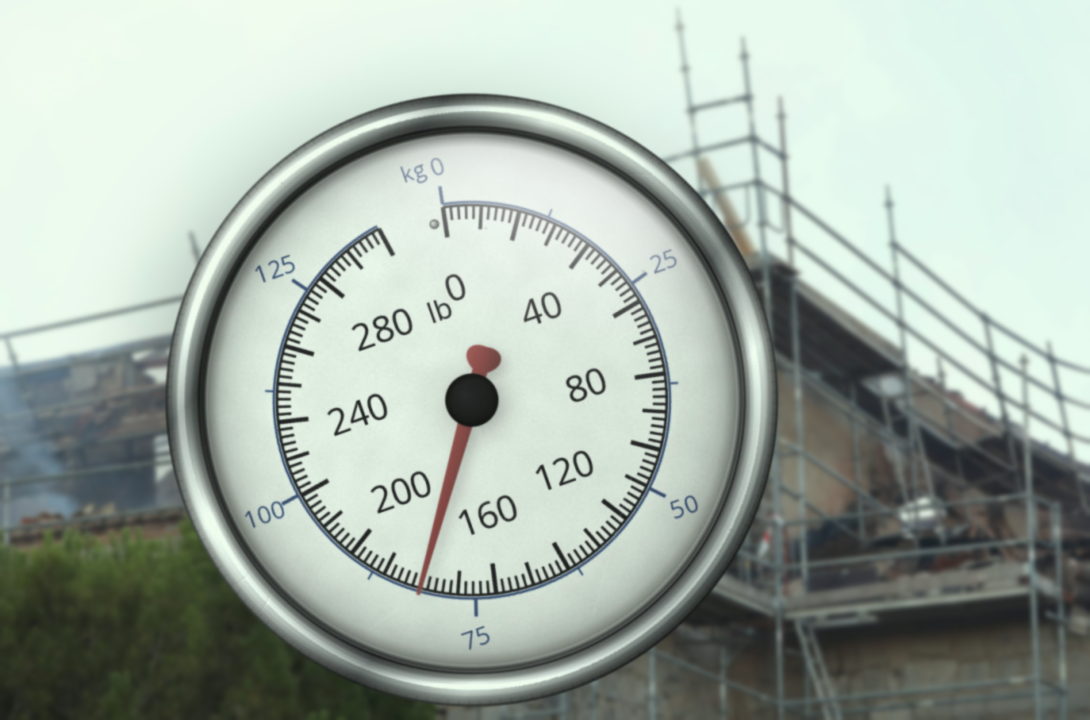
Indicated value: 180 lb
